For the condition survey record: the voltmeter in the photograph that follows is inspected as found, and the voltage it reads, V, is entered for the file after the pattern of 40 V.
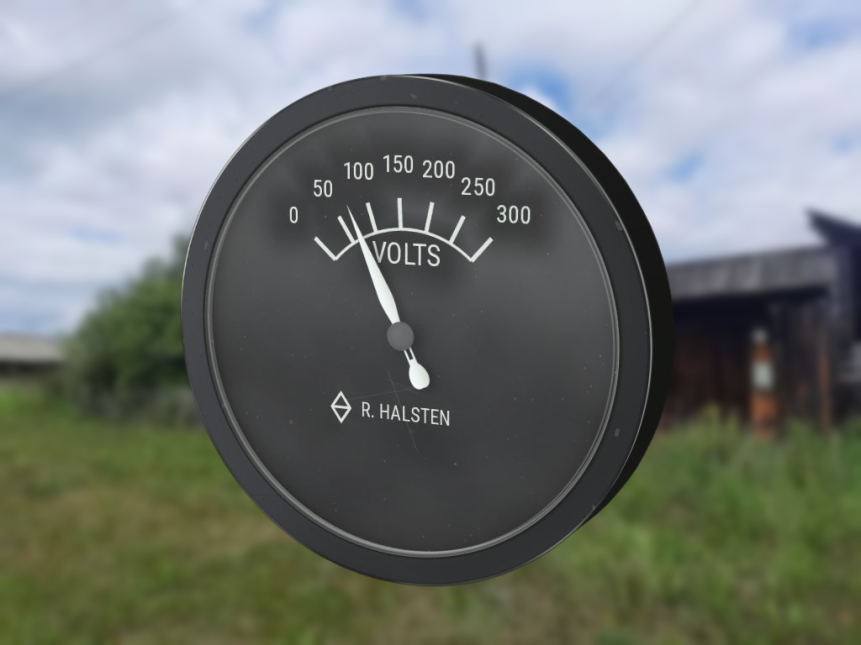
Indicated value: 75 V
